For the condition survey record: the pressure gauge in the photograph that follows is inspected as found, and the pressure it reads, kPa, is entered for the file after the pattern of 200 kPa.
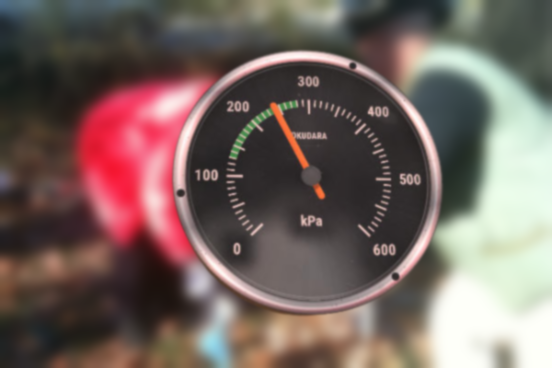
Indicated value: 240 kPa
